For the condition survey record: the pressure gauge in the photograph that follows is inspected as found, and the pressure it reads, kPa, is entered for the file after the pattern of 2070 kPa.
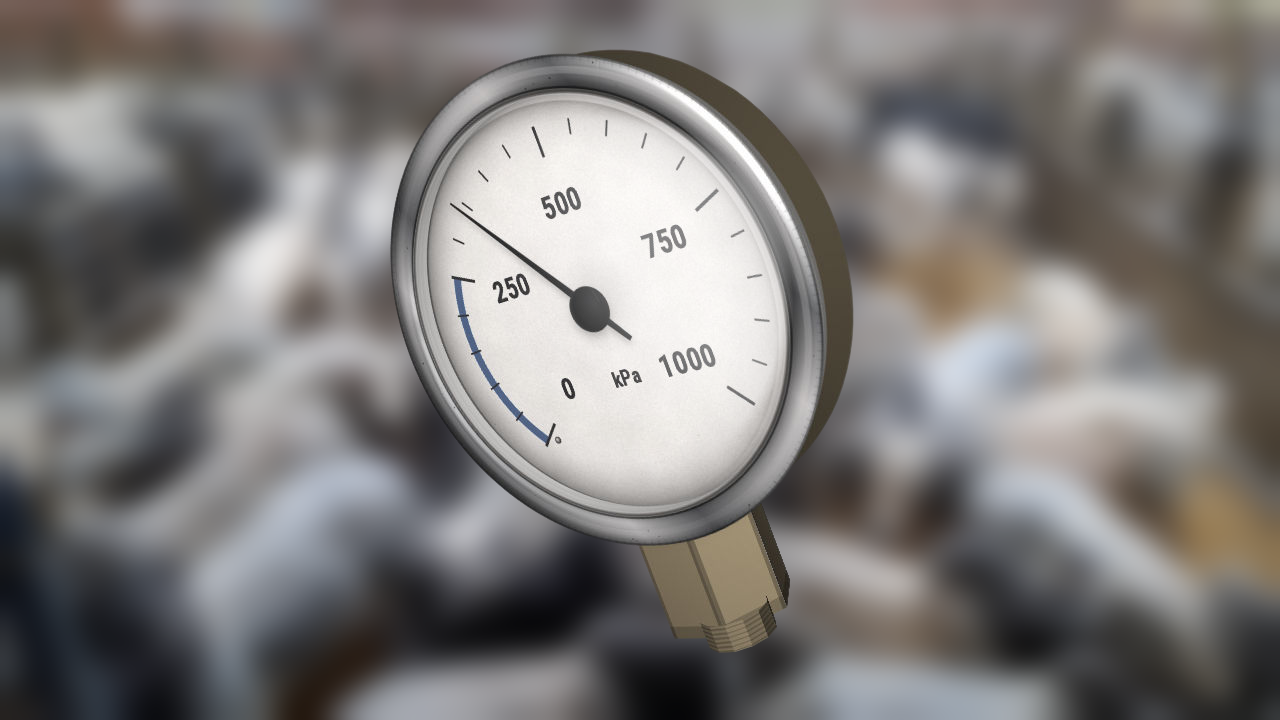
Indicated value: 350 kPa
